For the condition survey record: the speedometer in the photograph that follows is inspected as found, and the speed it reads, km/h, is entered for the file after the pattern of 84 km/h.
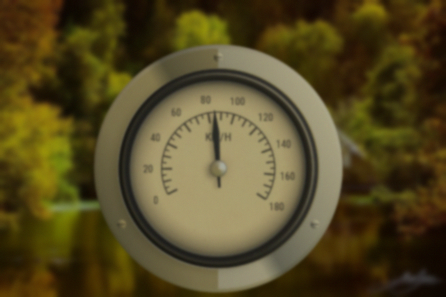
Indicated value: 85 km/h
